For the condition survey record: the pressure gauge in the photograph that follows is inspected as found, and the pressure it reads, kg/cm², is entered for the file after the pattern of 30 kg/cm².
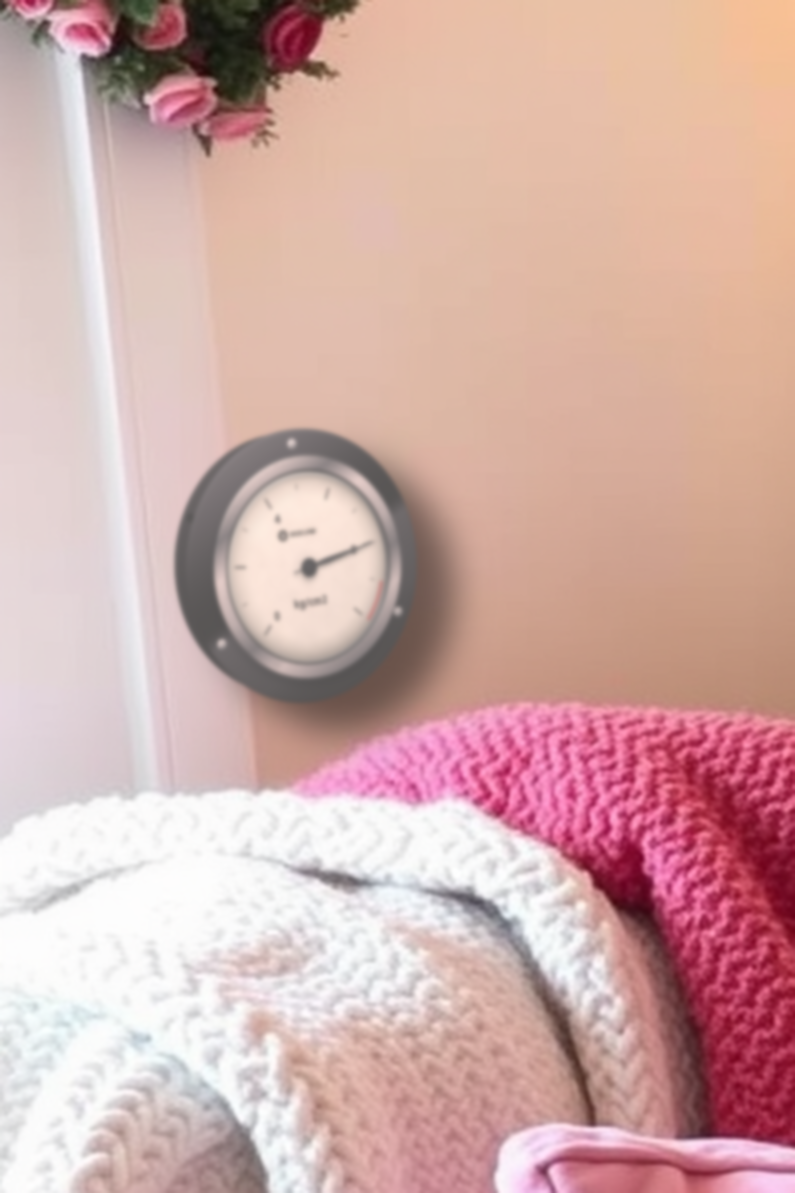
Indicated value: 8 kg/cm²
